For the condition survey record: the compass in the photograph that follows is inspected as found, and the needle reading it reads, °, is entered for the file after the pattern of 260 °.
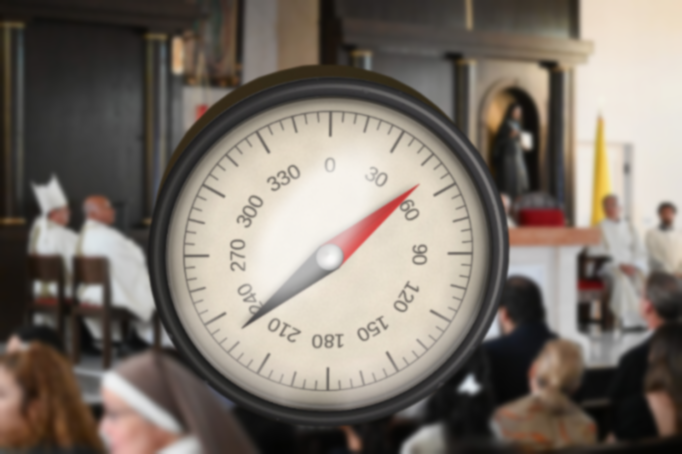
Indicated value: 50 °
